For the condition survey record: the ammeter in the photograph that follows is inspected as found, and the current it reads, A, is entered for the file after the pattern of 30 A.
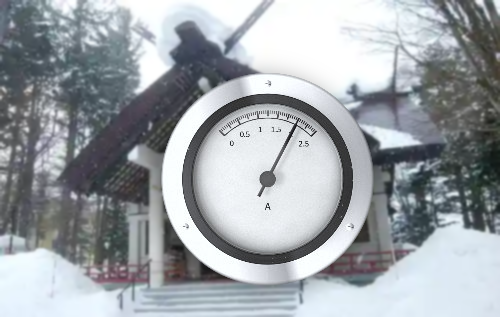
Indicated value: 2 A
